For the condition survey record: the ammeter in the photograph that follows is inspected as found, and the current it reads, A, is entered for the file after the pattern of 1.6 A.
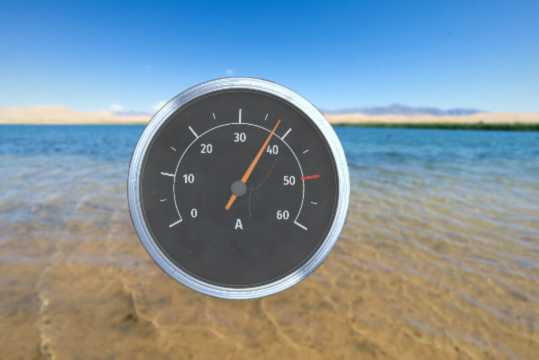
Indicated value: 37.5 A
